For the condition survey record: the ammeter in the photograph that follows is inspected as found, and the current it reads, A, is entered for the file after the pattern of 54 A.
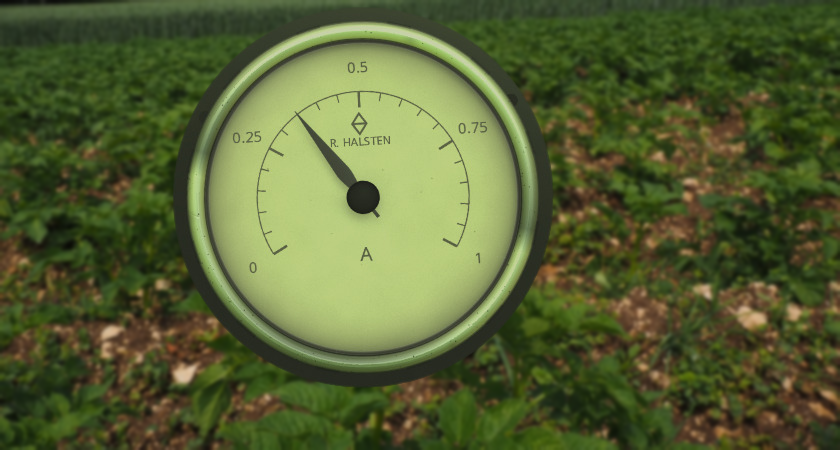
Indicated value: 0.35 A
